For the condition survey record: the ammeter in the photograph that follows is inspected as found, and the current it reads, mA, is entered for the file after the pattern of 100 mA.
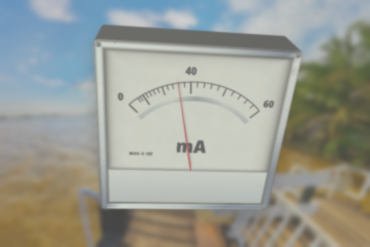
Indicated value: 36 mA
